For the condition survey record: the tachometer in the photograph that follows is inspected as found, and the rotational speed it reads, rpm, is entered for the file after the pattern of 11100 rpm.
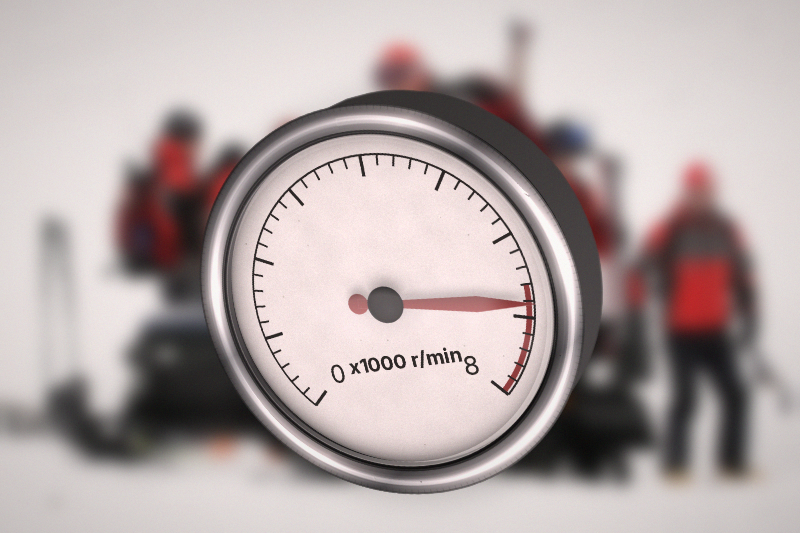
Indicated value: 6800 rpm
